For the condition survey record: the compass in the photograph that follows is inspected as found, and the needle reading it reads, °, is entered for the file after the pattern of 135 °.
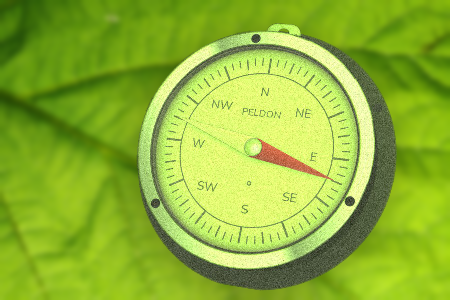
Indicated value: 105 °
